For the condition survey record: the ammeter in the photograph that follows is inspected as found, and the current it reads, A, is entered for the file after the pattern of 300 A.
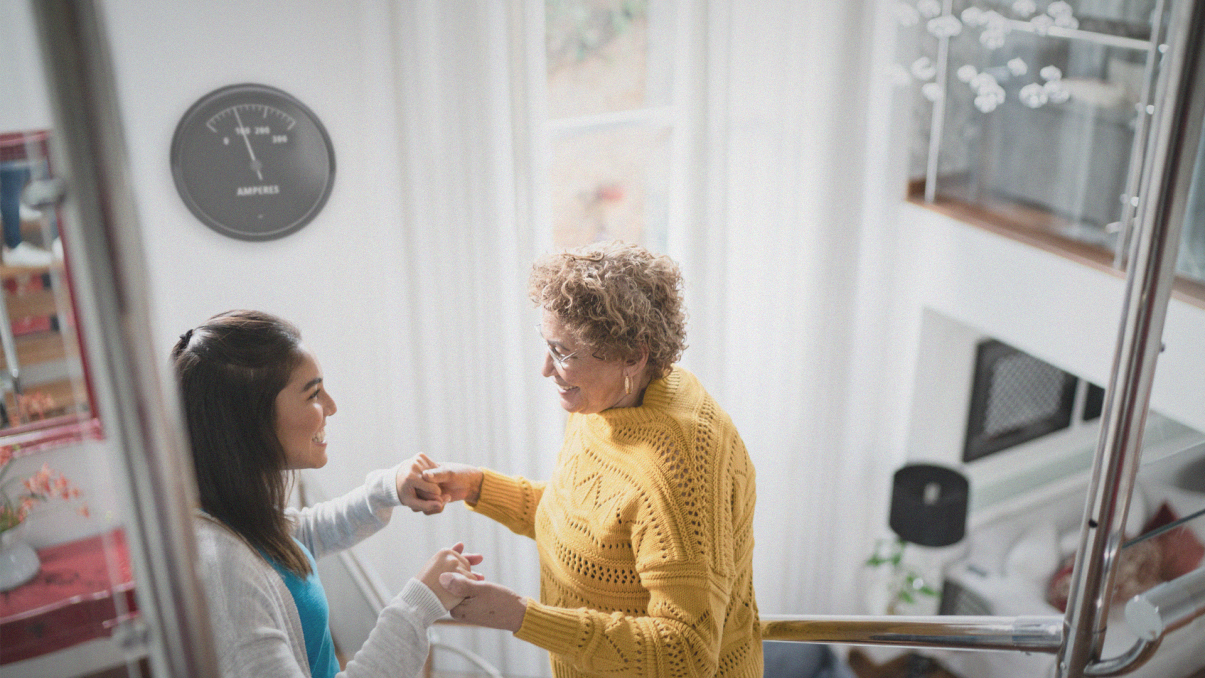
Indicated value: 100 A
